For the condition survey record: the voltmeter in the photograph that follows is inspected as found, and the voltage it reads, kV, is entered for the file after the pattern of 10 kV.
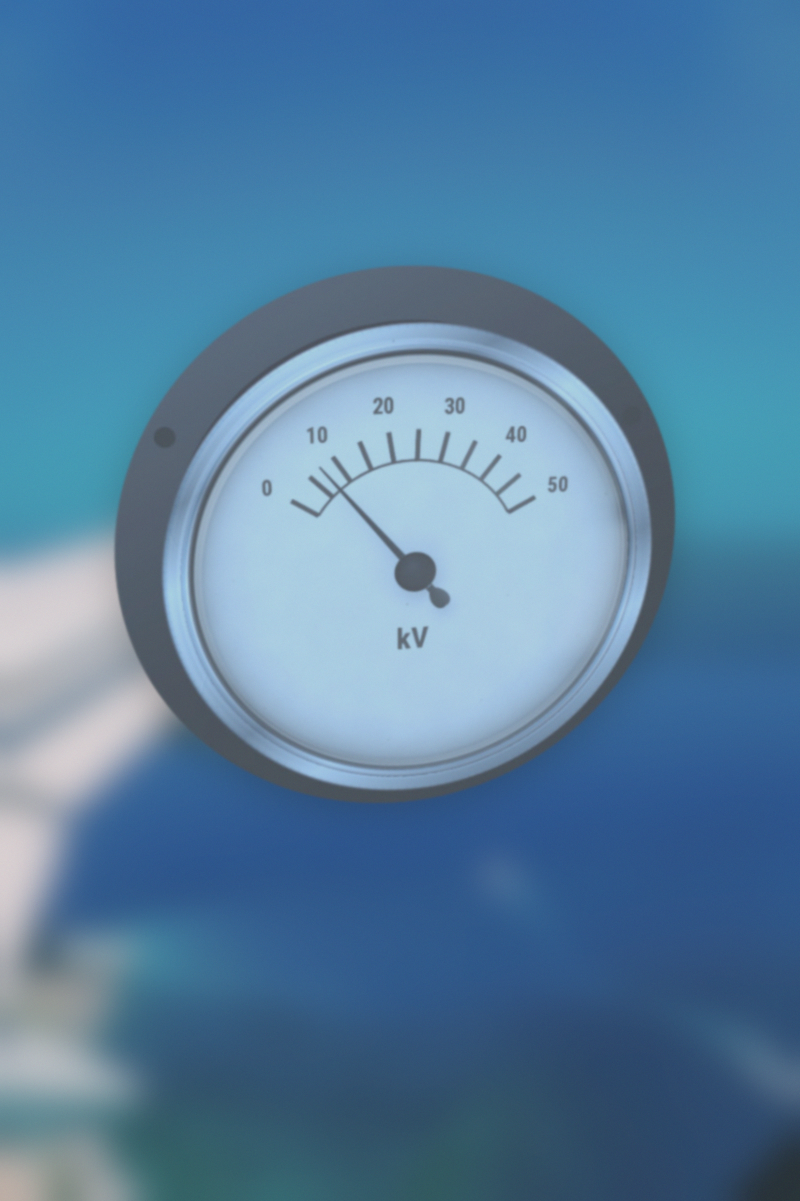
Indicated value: 7.5 kV
